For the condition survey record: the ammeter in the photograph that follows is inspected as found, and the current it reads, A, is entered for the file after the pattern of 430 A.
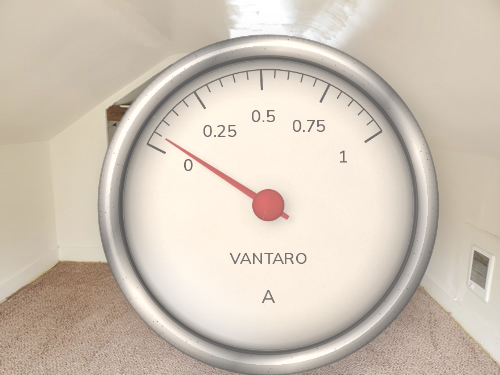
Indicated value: 0.05 A
